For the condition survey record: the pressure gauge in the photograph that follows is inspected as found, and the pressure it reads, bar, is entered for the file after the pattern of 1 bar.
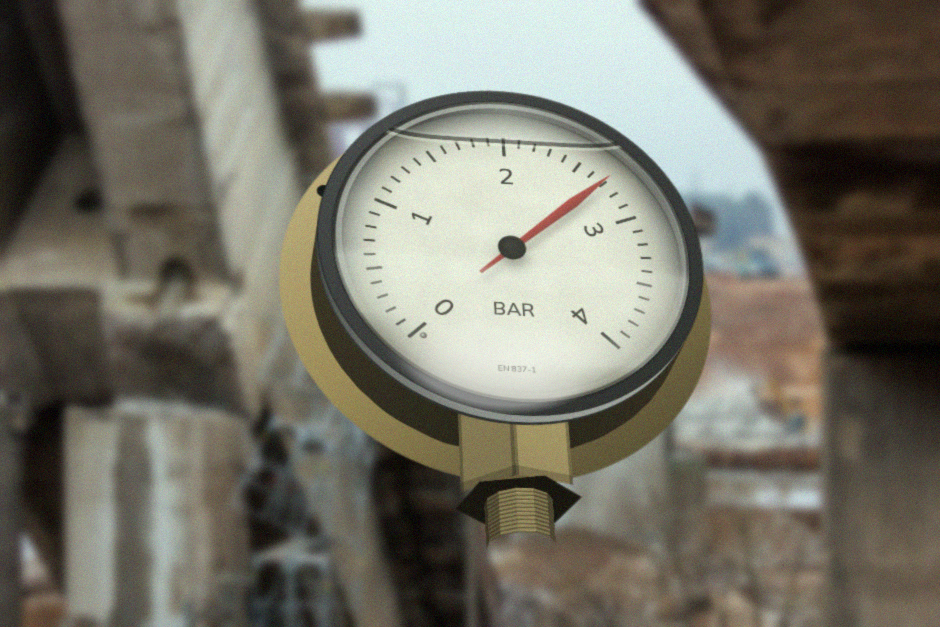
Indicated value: 2.7 bar
